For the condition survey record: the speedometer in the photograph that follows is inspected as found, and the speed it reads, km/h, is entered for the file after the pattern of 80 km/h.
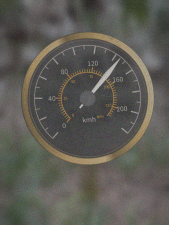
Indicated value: 145 km/h
